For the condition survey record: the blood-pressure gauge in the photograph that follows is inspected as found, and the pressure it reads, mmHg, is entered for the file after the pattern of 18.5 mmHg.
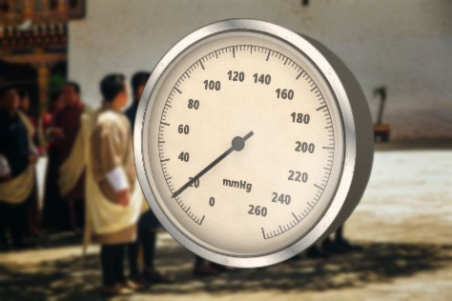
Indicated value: 20 mmHg
